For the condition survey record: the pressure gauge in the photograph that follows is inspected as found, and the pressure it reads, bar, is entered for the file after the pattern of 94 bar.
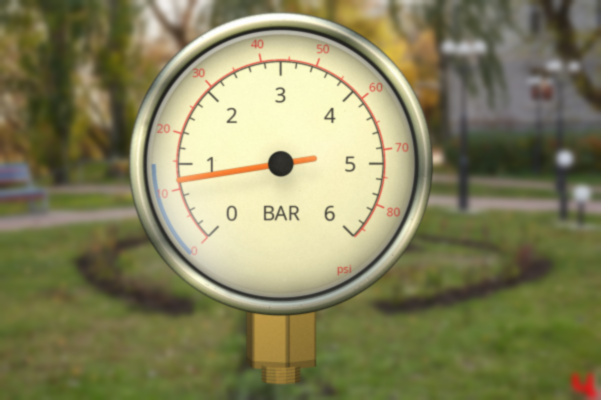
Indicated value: 0.8 bar
